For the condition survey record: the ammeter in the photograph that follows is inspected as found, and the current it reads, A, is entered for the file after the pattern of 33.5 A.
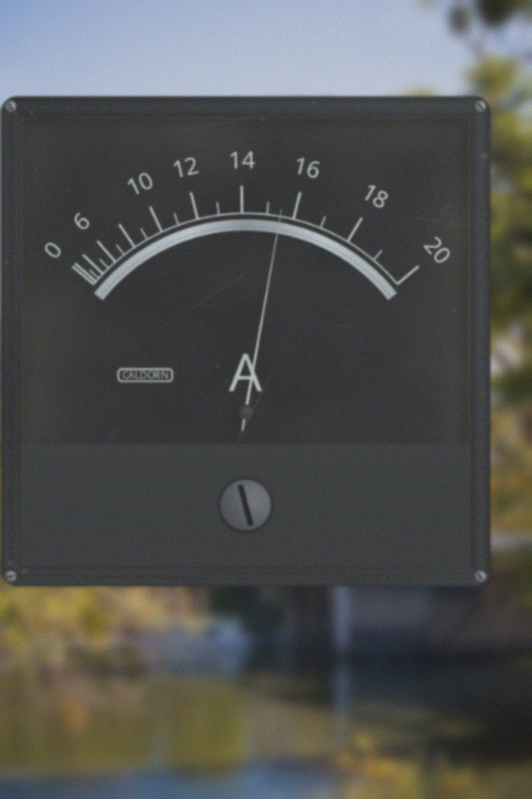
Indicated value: 15.5 A
